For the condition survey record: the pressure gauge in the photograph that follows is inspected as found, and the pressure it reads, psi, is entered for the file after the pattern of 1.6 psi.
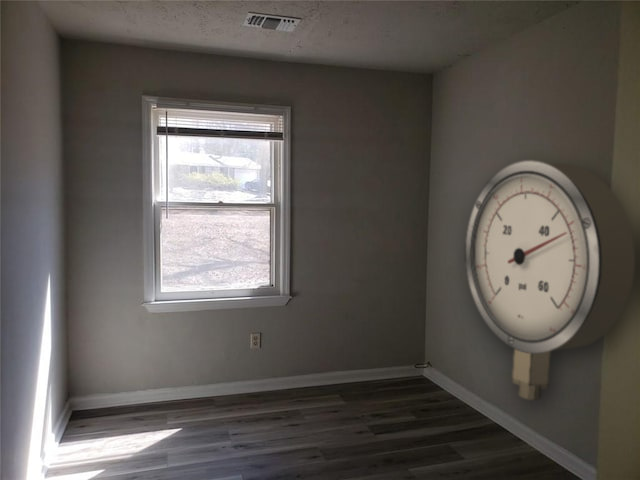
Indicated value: 45 psi
